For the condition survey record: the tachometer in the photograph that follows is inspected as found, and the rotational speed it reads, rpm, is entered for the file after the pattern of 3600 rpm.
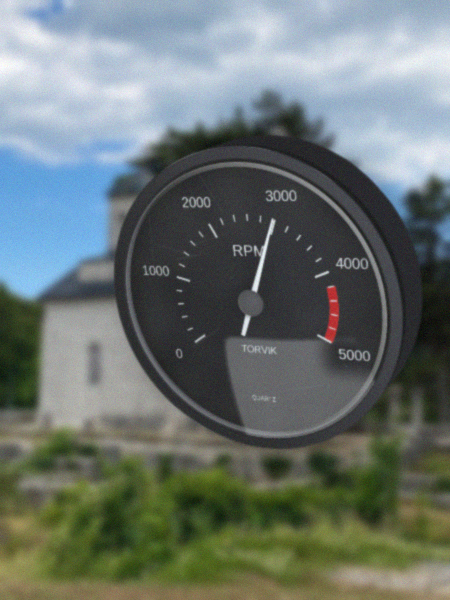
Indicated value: 3000 rpm
